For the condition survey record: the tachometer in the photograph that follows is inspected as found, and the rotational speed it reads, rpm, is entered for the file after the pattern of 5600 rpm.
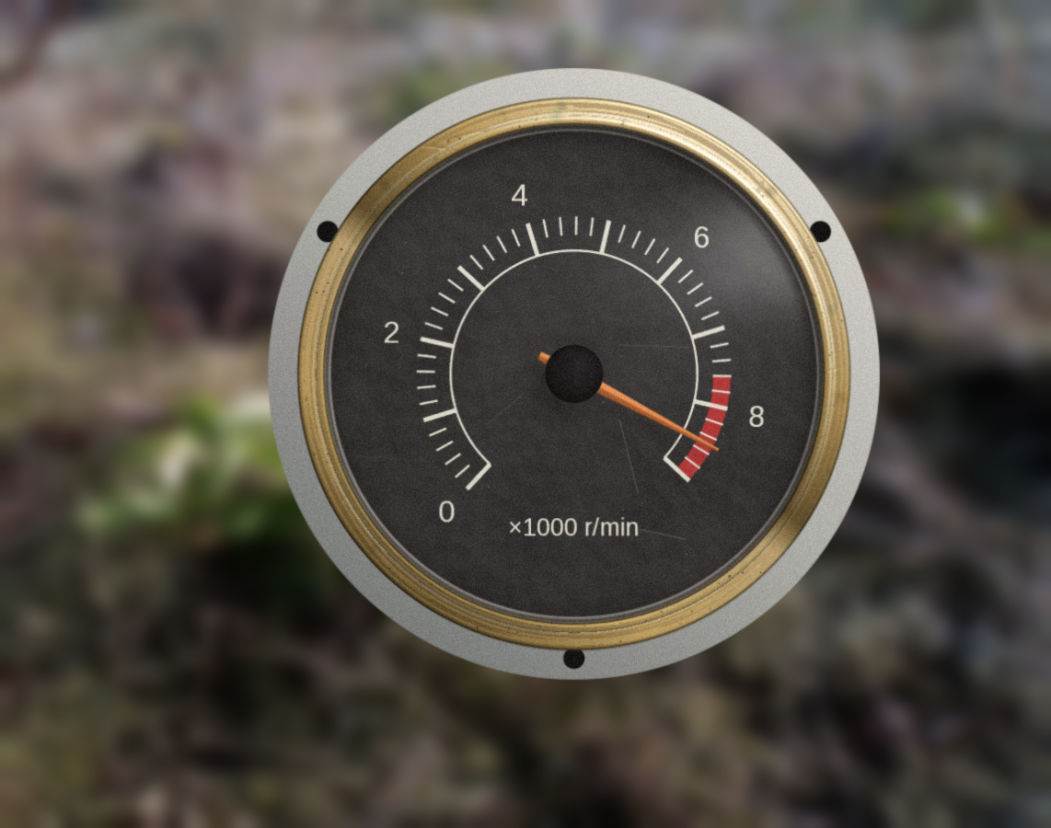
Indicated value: 8500 rpm
